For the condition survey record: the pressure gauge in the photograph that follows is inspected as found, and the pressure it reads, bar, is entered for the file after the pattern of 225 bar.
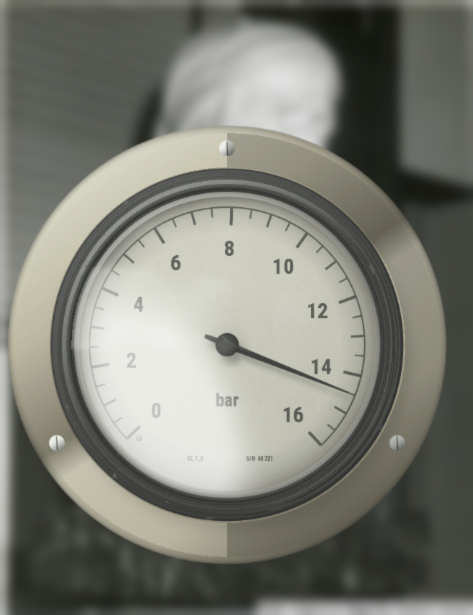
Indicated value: 14.5 bar
